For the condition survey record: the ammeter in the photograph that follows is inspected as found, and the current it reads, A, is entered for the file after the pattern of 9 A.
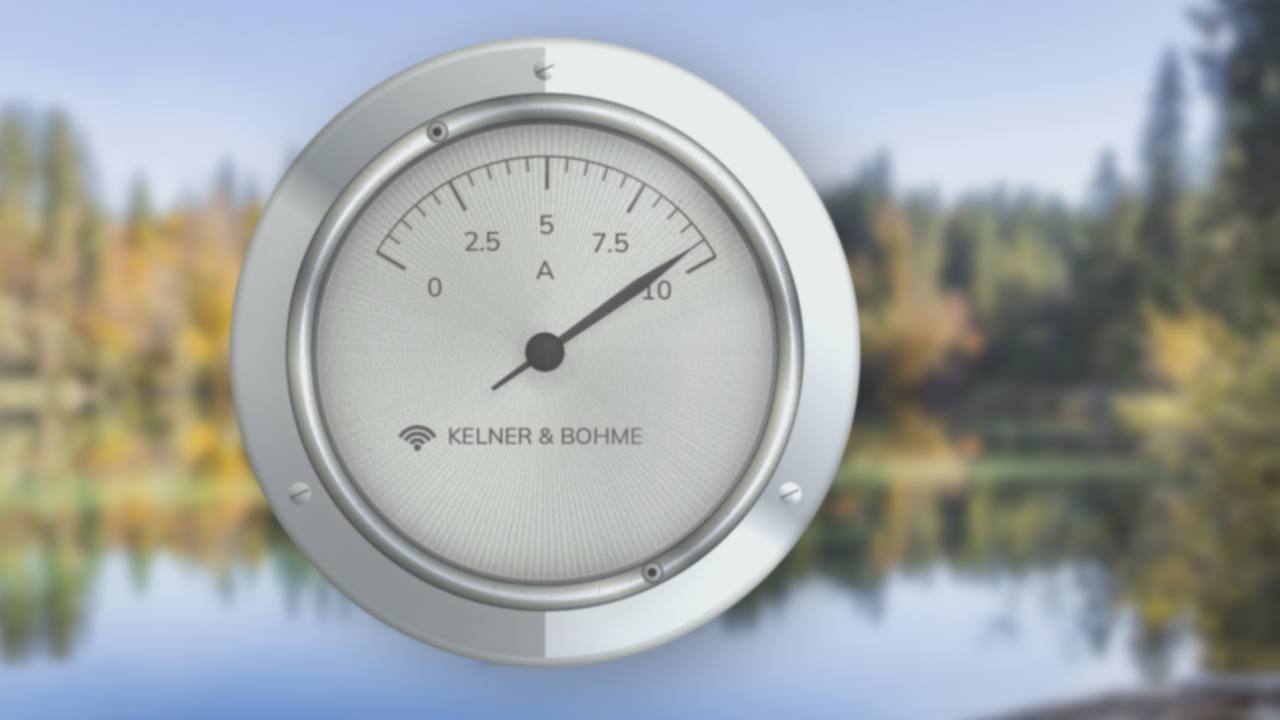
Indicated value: 9.5 A
